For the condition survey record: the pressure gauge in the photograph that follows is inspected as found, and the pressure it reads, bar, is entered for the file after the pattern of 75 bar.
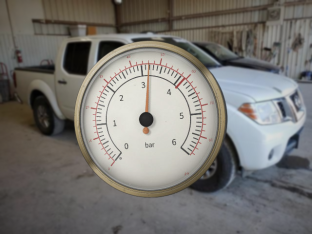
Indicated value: 3.2 bar
